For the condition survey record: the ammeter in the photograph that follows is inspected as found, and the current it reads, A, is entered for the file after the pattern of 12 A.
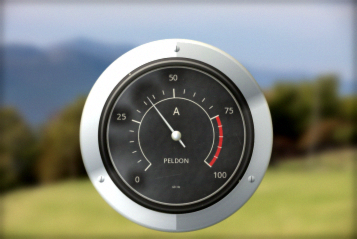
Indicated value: 37.5 A
